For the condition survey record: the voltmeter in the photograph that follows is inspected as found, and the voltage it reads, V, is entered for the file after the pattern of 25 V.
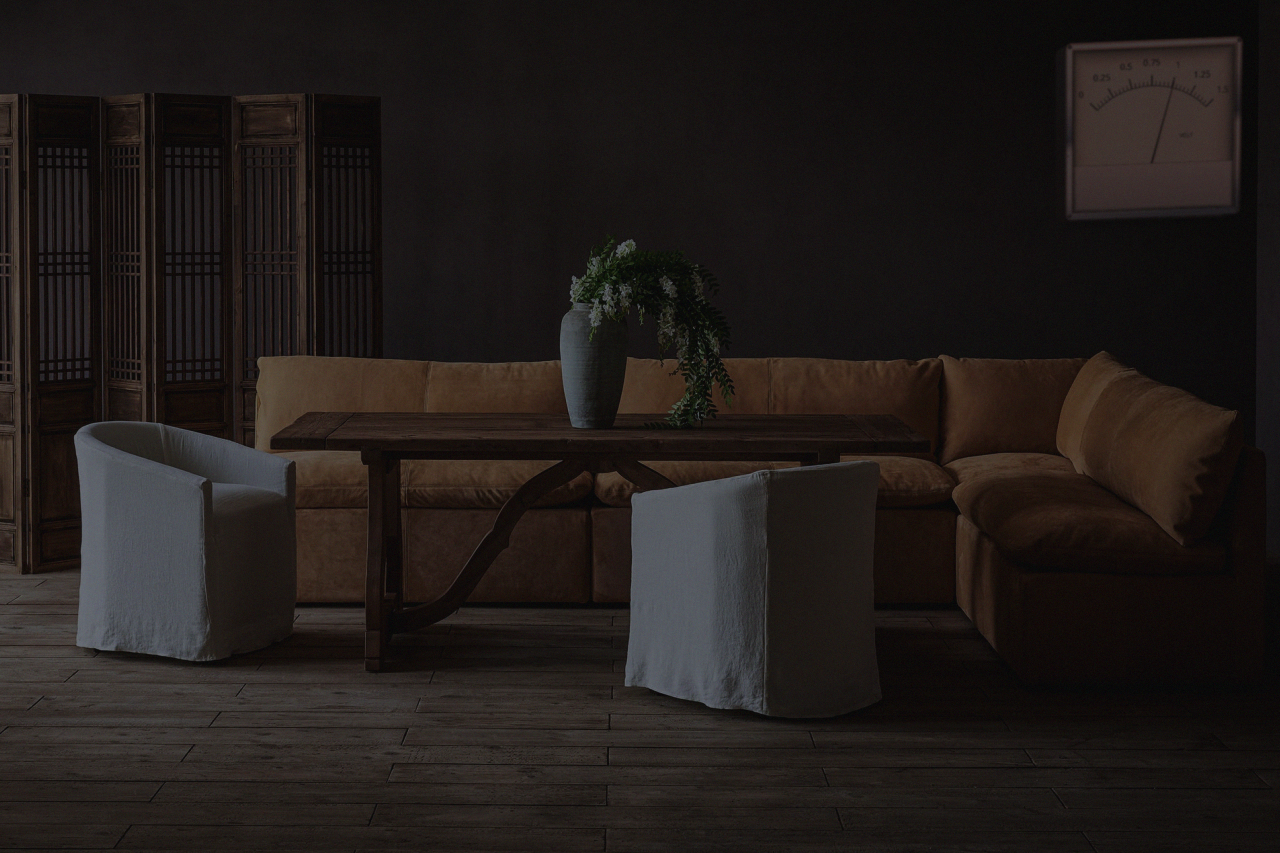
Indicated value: 1 V
